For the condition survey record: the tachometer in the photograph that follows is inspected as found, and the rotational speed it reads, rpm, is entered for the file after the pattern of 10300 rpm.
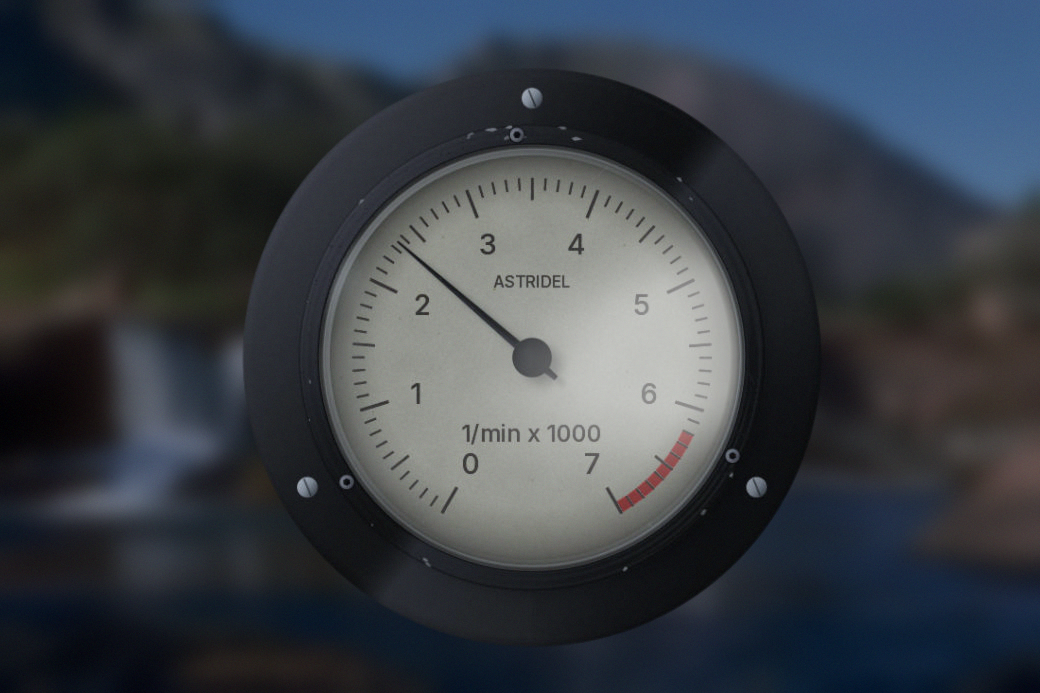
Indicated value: 2350 rpm
